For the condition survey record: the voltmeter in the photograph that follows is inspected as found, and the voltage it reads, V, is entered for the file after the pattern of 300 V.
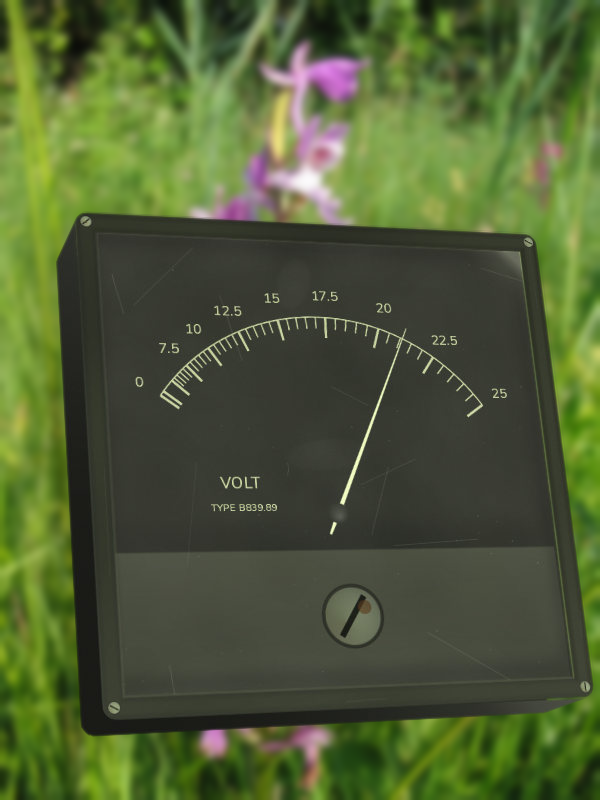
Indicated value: 21 V
